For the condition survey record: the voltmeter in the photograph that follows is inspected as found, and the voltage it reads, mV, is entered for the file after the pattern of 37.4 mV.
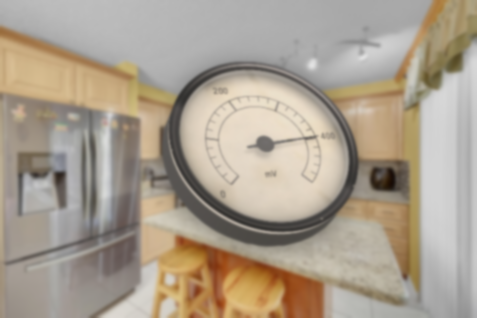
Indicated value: 400 mV
